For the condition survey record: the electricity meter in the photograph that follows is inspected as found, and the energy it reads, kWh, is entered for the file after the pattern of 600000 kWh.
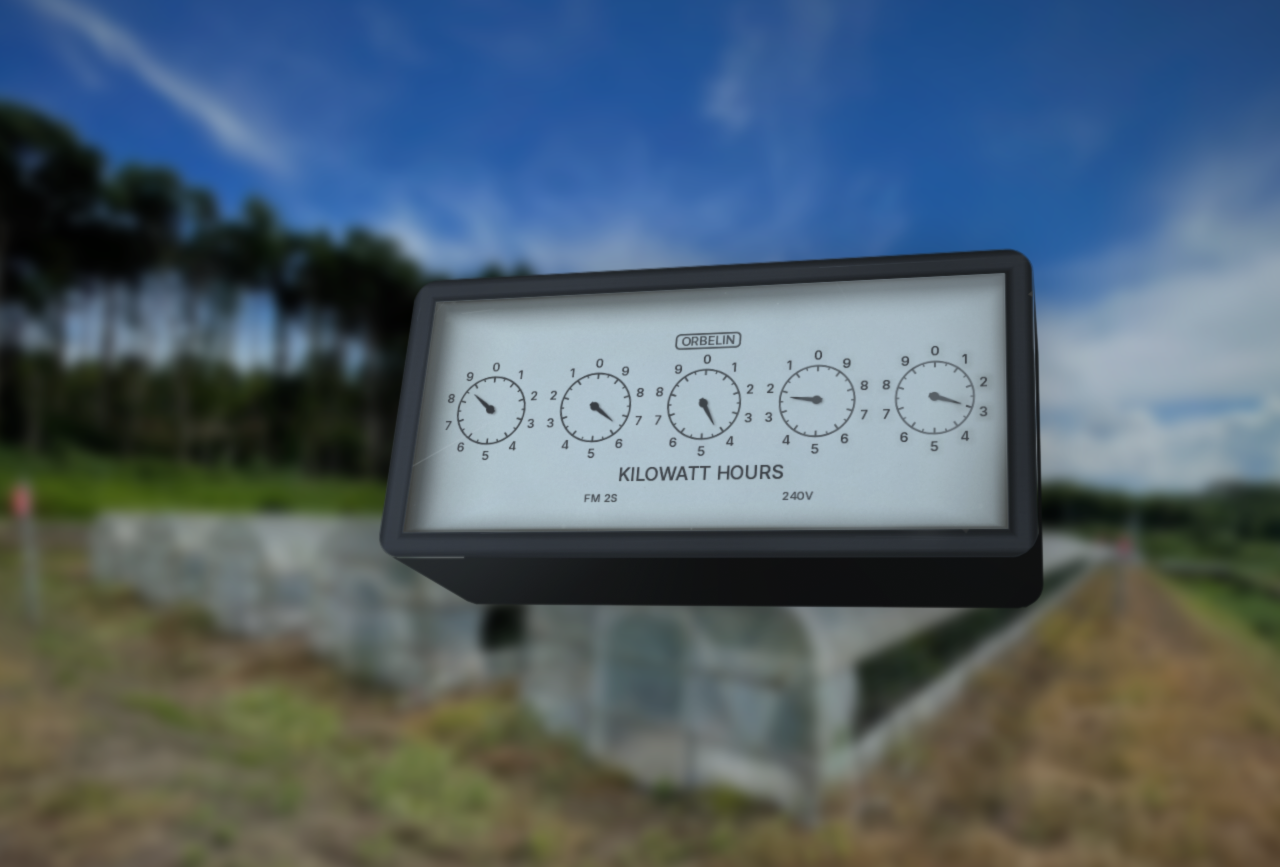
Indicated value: 86423 kWh
